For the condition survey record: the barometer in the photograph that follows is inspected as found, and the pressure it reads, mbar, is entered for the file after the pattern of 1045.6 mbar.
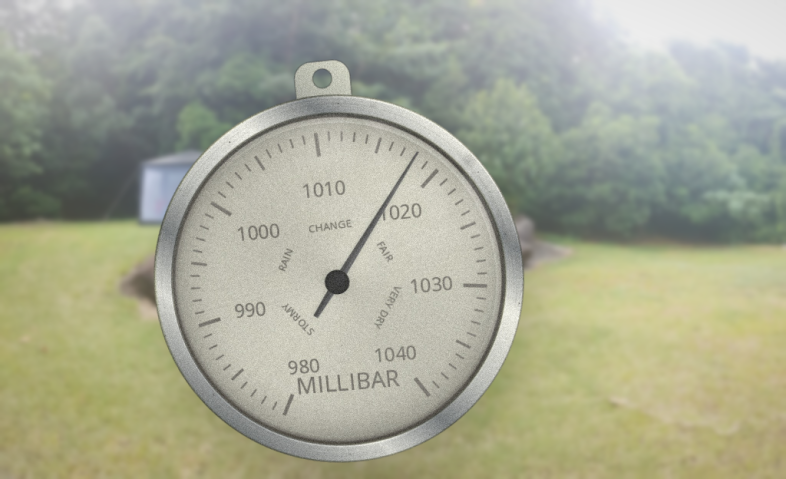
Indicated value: 1018 mbar
